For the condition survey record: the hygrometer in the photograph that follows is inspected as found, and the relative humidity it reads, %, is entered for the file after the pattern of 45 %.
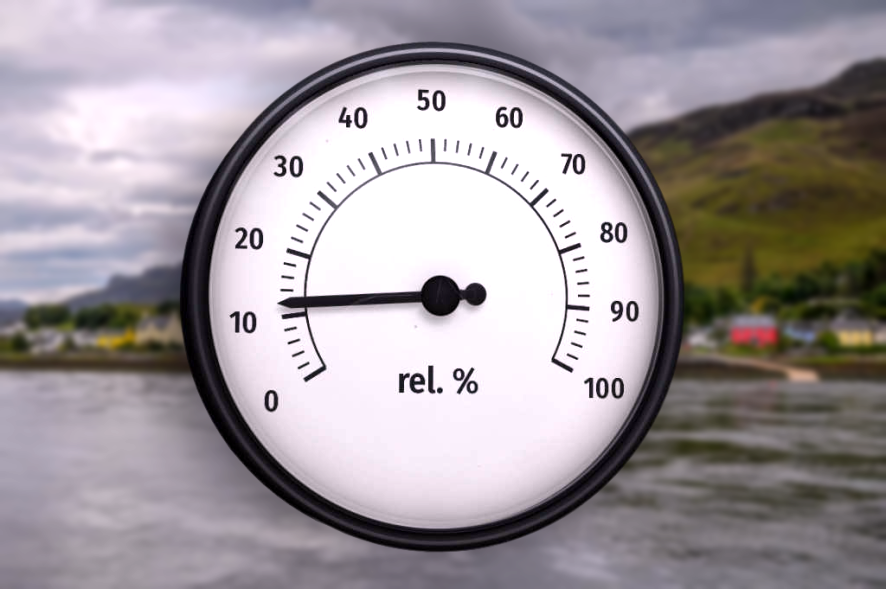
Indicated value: 12 %
